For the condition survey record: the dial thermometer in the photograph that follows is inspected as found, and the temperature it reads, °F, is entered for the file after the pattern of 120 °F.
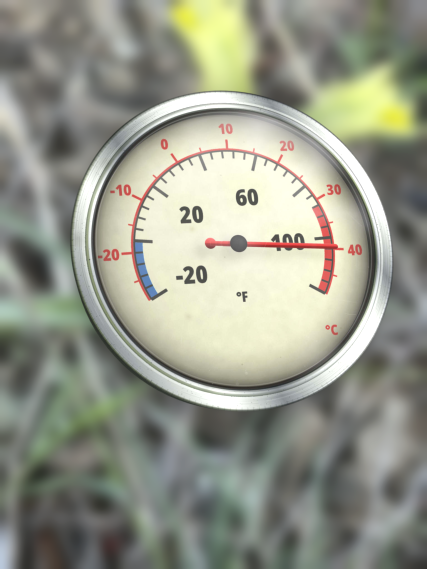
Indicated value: 104 °F
